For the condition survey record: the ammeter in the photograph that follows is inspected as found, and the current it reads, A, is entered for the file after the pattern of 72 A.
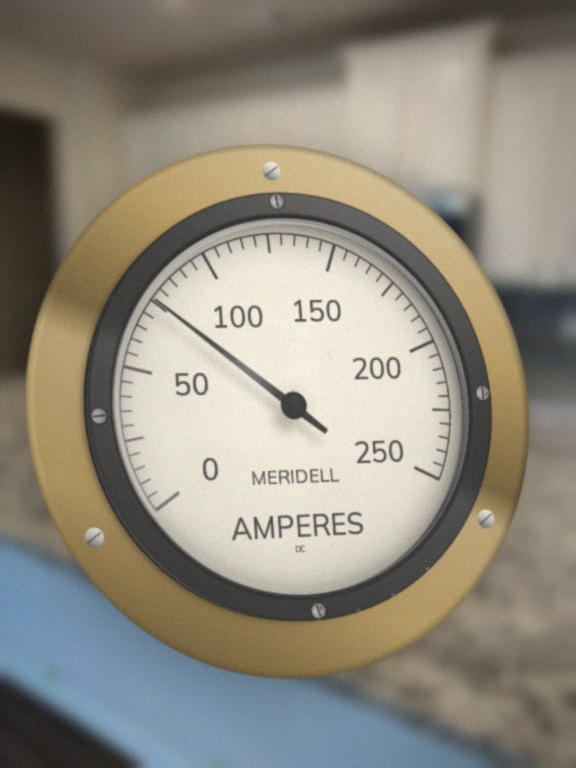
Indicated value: 75 A
